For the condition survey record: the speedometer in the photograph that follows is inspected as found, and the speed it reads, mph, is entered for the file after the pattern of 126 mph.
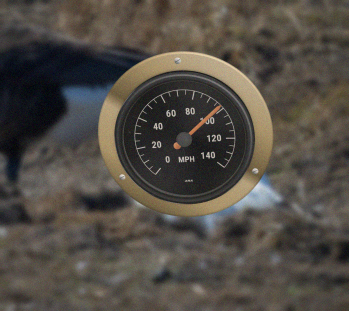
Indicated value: 97.5 mph
